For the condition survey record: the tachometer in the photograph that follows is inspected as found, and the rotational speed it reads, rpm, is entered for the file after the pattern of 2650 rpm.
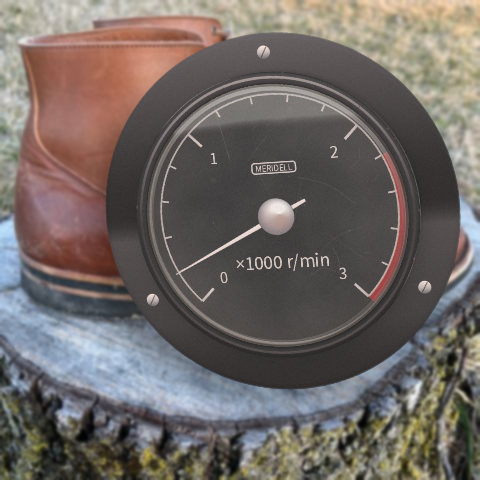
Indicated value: 200 rpm
